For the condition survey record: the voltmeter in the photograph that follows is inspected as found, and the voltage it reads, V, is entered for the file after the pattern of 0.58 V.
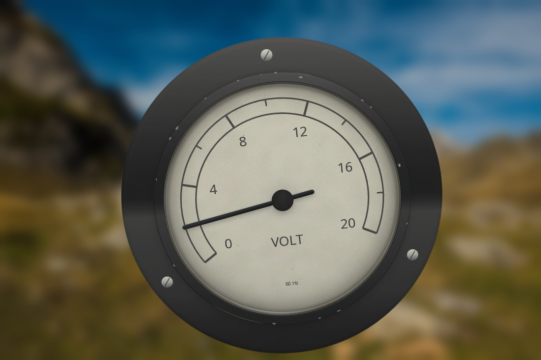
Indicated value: 2 V
